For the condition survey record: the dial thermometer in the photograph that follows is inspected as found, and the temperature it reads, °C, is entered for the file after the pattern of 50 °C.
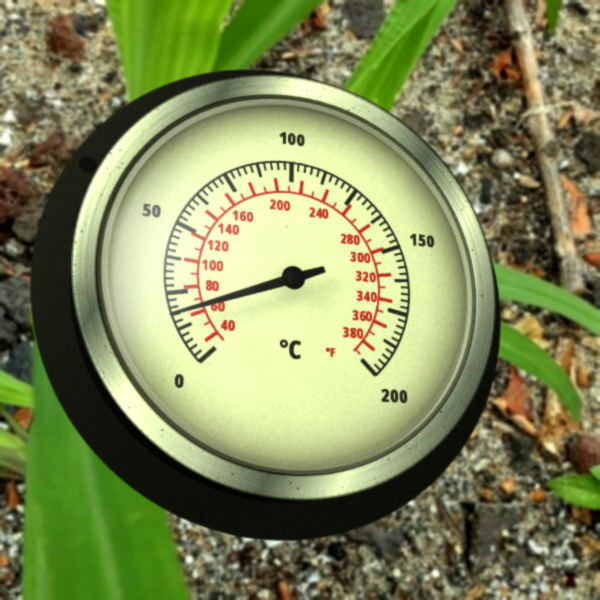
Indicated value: 17.5 °C
